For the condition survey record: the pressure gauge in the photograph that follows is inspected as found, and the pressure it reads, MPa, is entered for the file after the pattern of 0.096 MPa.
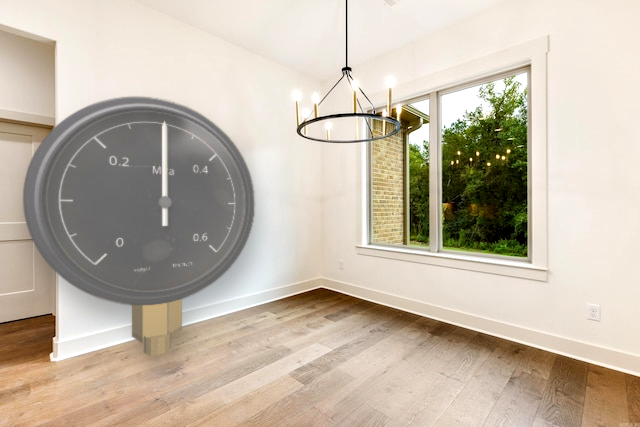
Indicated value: 0.3 MPa
